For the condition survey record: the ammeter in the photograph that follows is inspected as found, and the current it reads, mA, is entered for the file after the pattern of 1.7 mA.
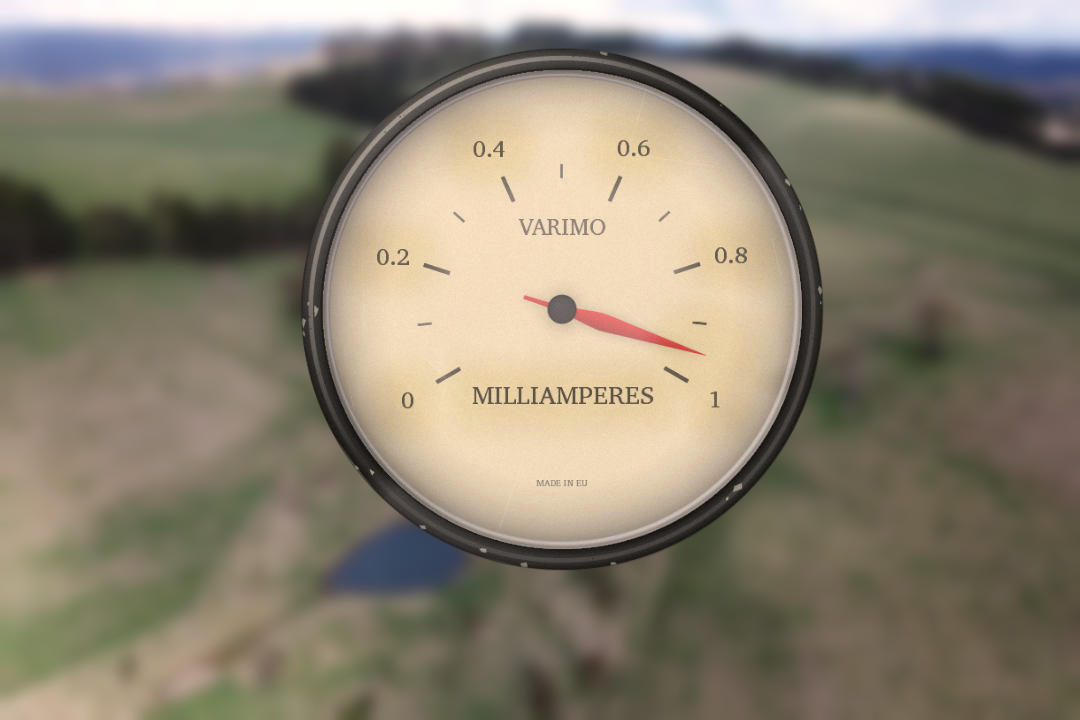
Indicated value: 0.95 mA
